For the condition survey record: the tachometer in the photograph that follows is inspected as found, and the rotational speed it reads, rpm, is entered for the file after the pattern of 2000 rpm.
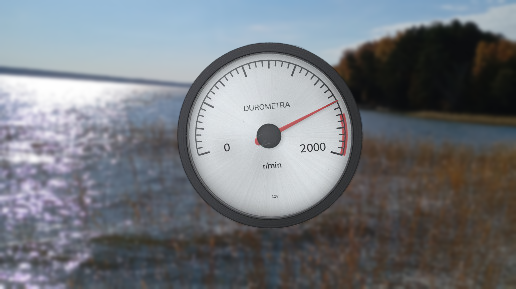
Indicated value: 1600 rpm
